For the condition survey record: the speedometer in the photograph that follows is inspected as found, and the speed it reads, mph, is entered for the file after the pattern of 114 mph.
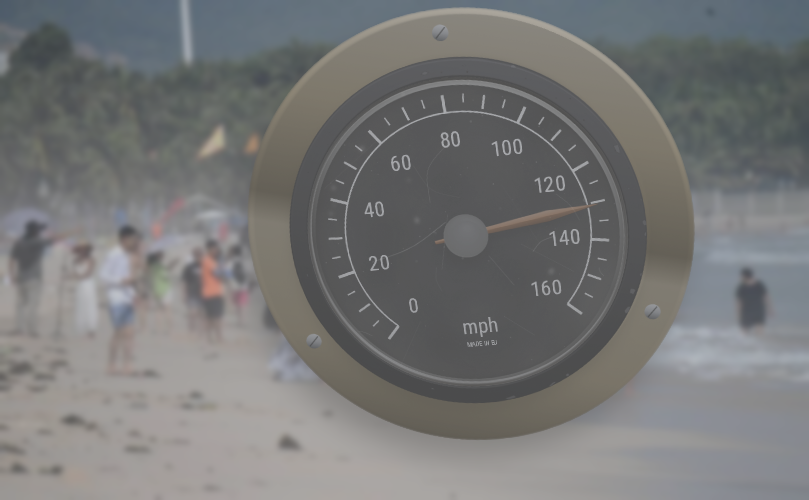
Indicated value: 130 mph
